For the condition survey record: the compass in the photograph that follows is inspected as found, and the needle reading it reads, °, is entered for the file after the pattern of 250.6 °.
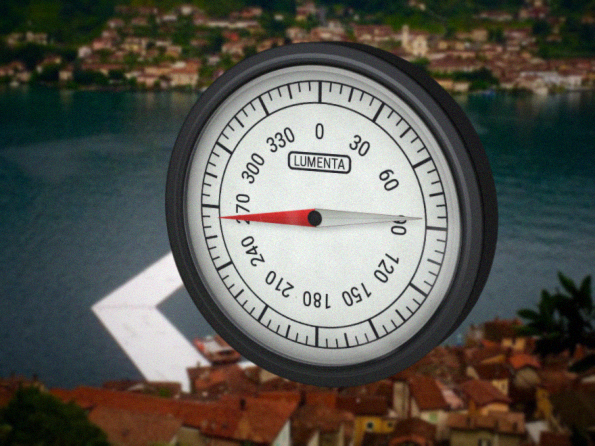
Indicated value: 265 °
